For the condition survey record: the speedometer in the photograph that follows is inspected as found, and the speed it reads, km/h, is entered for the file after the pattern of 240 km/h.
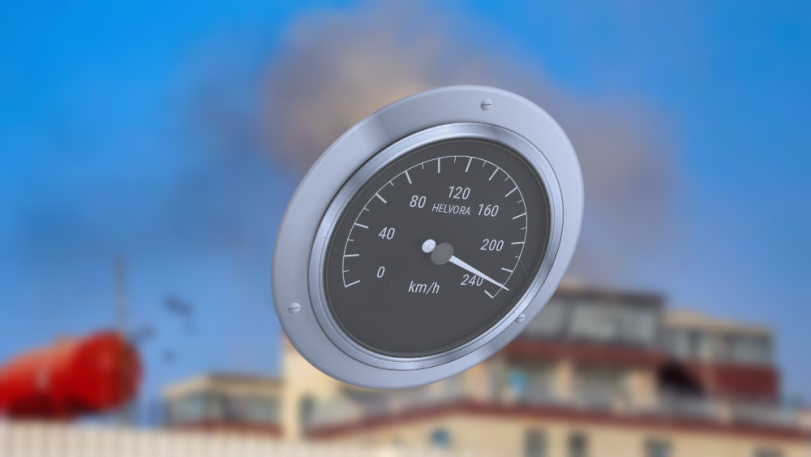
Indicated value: 230 km/h
